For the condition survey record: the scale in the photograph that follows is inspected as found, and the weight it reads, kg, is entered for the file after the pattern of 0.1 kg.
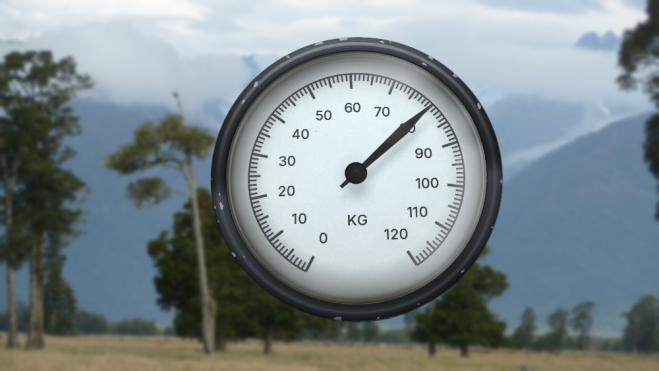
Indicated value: 80 kg
